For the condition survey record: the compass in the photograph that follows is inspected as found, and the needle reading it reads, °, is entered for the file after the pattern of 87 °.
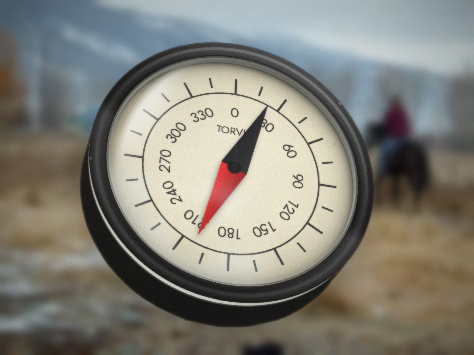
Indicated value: 202.5 °
